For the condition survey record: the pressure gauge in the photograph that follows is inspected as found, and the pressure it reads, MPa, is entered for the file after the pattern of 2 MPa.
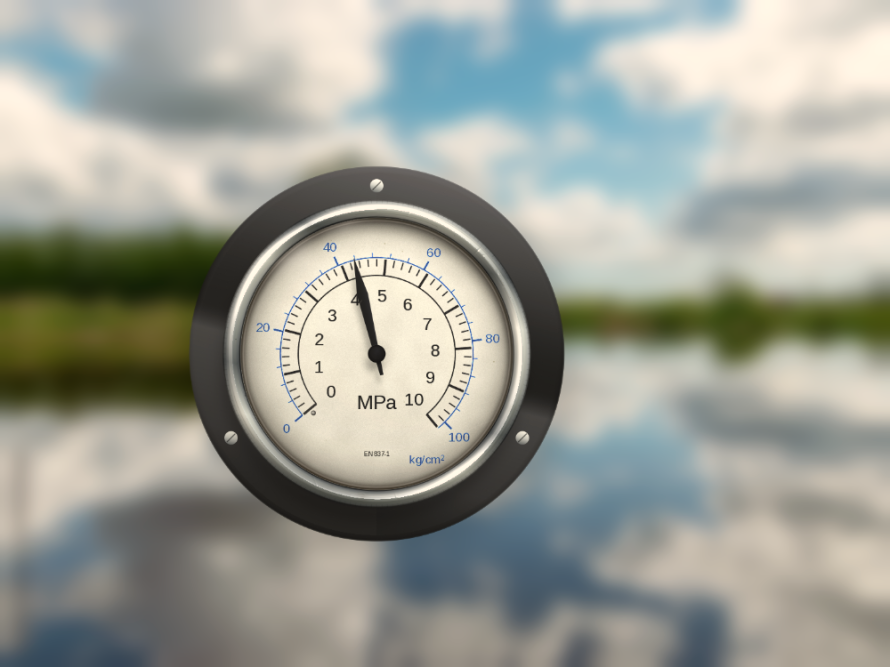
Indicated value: 4.3 MPa
